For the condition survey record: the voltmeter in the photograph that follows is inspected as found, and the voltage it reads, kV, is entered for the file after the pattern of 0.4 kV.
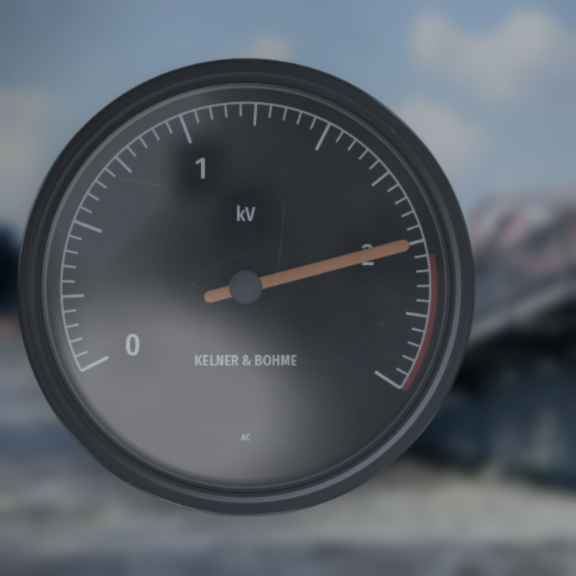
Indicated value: 2 kV
